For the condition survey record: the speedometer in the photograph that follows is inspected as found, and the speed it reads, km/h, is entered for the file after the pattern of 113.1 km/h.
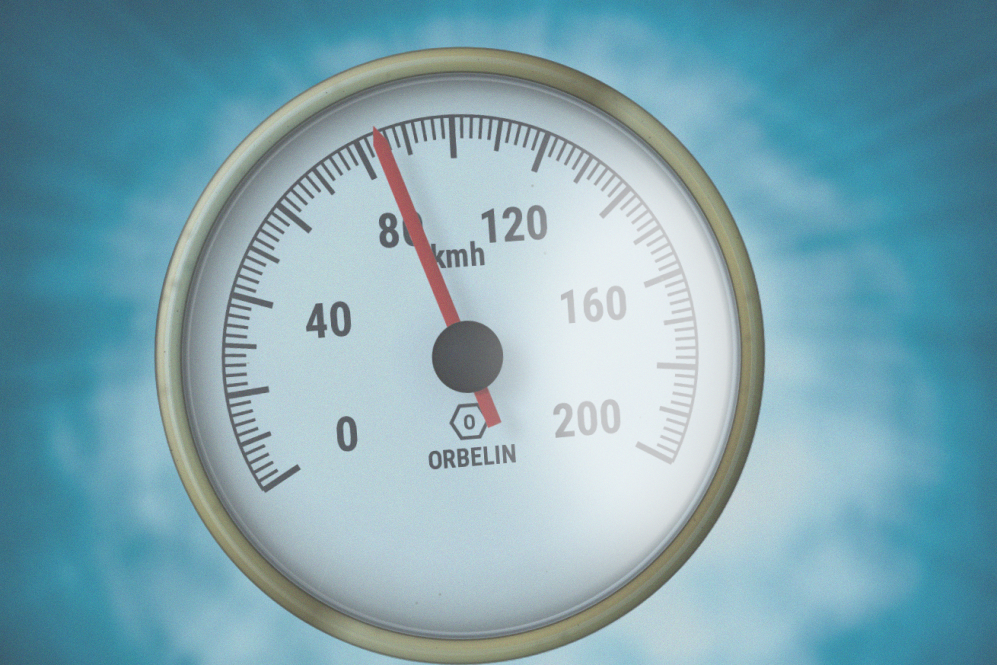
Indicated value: 84 km/h
